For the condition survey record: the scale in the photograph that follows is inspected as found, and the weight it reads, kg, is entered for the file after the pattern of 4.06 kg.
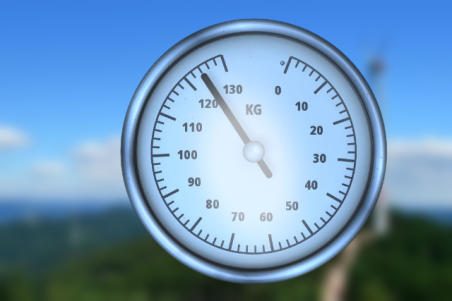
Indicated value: 124 kg
